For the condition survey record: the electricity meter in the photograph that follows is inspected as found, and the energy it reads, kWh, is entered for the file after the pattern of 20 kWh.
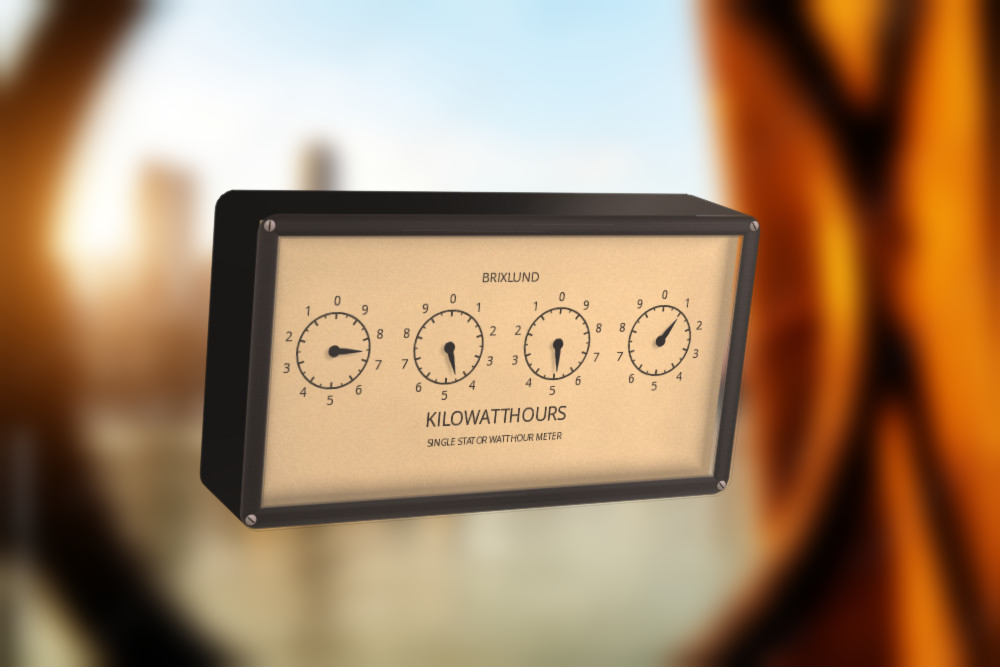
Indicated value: 7451 kWh
